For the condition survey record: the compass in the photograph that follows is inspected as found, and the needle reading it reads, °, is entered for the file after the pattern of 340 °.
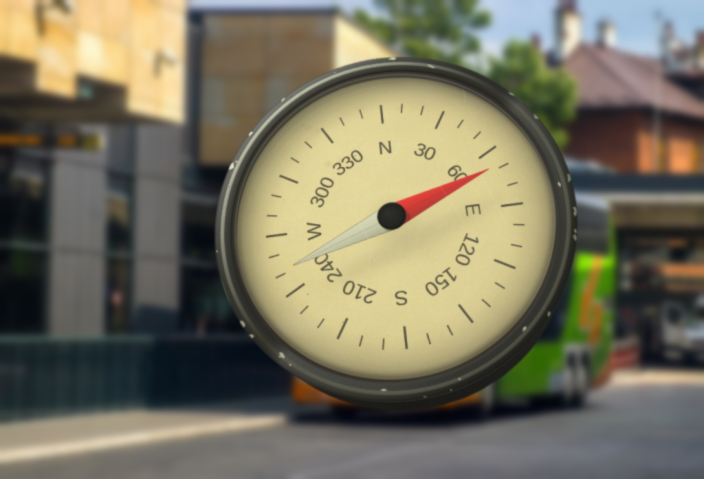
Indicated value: 70 °
